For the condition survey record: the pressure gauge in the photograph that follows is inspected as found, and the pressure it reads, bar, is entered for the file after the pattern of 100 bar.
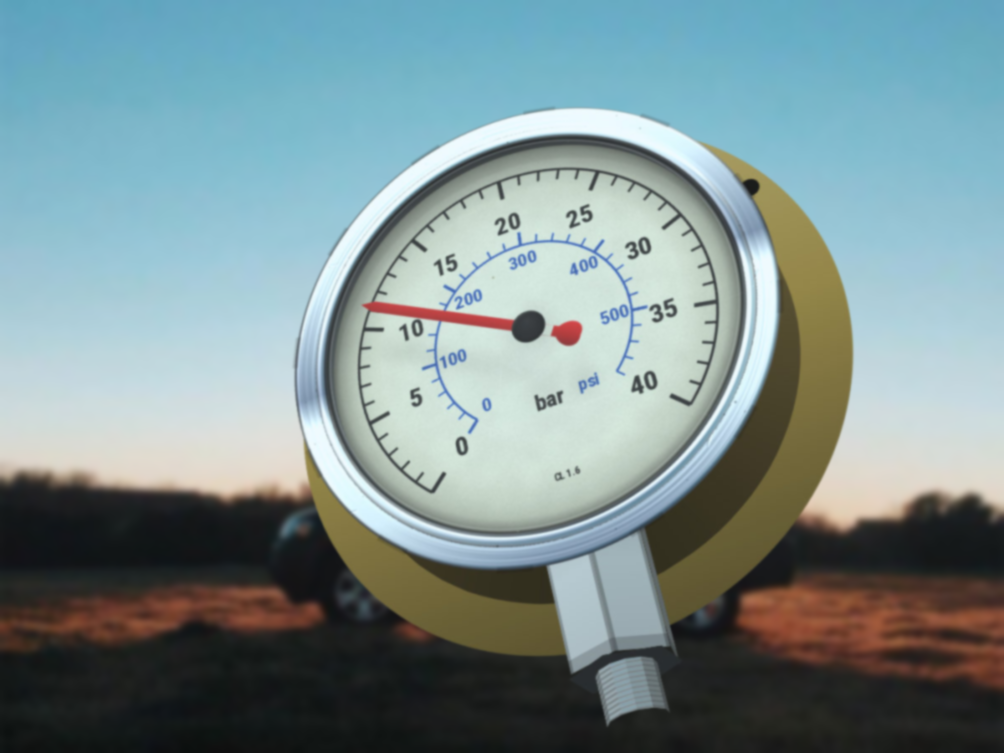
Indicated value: 11 bar
